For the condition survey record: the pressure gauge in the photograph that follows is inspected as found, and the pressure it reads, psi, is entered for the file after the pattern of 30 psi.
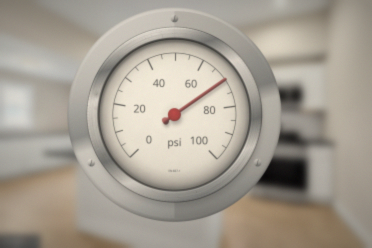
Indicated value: 70 psi
